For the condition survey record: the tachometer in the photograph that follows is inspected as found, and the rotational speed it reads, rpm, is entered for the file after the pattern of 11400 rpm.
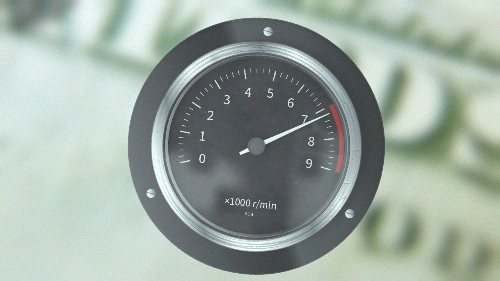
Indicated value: 7200 rpm
